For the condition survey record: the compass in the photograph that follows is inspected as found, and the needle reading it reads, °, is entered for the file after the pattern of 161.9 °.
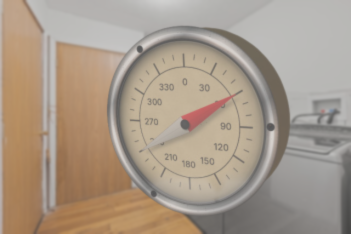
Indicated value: 60 °
